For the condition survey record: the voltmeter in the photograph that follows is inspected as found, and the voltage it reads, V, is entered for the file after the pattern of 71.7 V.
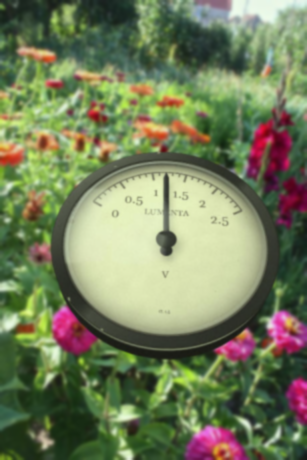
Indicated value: 1.2 V
